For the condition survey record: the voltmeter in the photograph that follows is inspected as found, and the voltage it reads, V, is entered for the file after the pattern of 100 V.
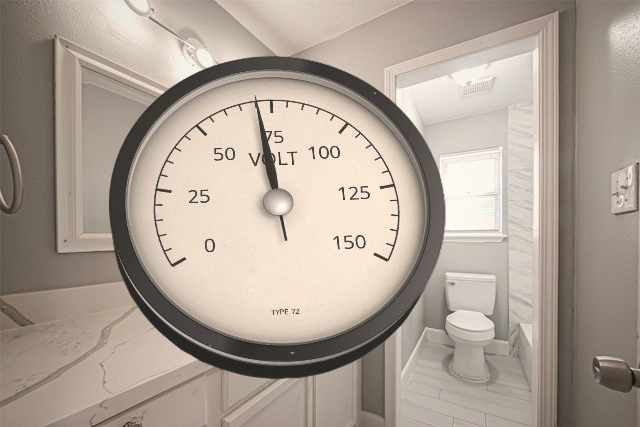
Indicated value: 70 V
